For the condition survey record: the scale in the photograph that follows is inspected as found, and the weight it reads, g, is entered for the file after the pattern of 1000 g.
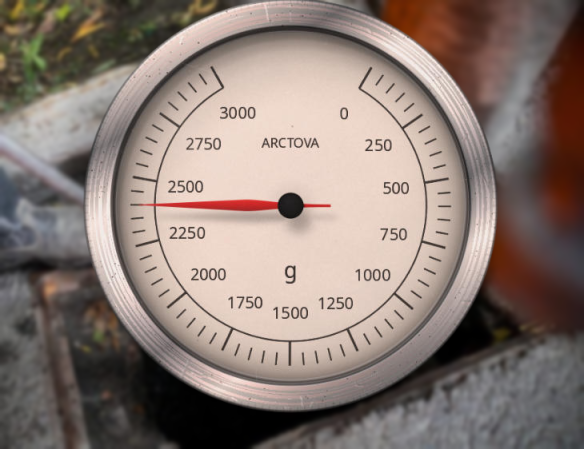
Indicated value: 2400 g
